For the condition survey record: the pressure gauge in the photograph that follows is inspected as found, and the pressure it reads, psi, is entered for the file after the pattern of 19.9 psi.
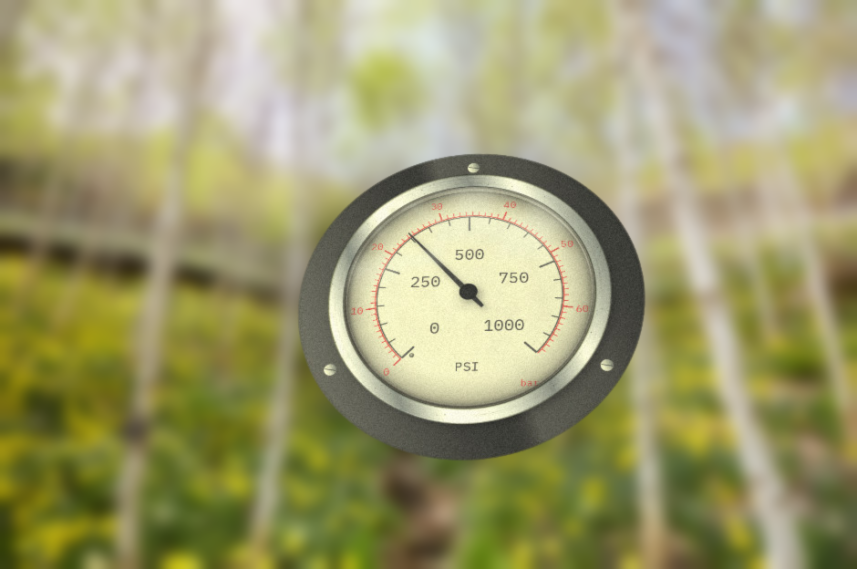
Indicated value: 350 psi
